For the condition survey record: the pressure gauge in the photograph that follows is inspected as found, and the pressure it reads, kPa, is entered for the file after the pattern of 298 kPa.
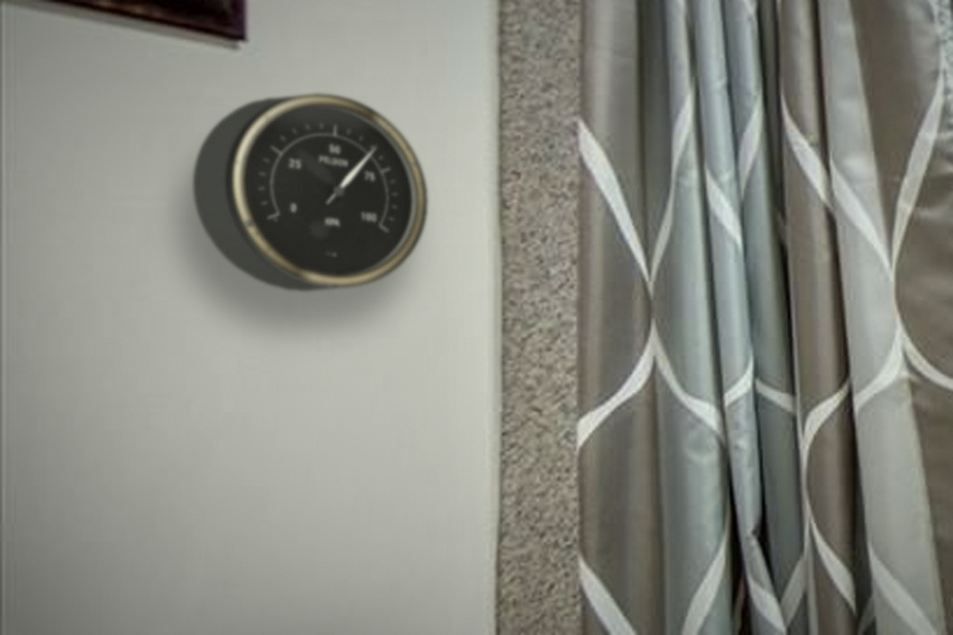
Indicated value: 65 kPa
